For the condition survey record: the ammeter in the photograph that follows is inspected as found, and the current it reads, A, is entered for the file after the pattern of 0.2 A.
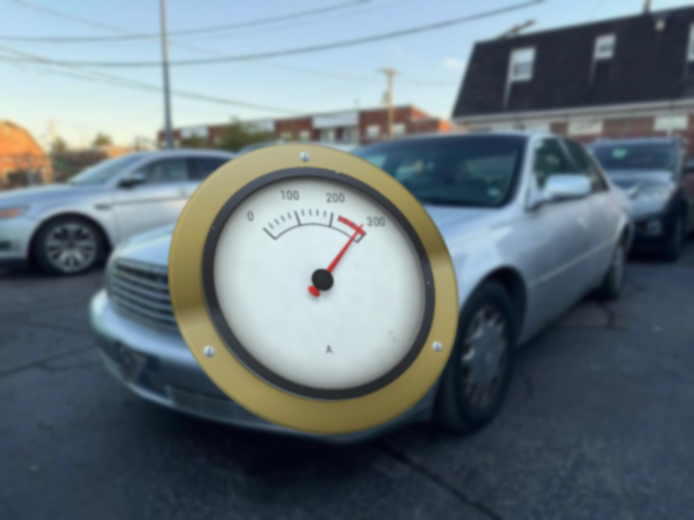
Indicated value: 280 A
